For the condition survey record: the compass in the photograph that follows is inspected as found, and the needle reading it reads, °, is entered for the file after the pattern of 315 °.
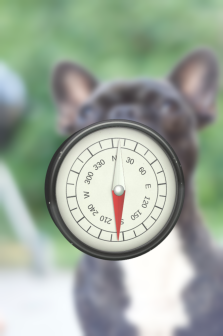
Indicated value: 187.5 °
